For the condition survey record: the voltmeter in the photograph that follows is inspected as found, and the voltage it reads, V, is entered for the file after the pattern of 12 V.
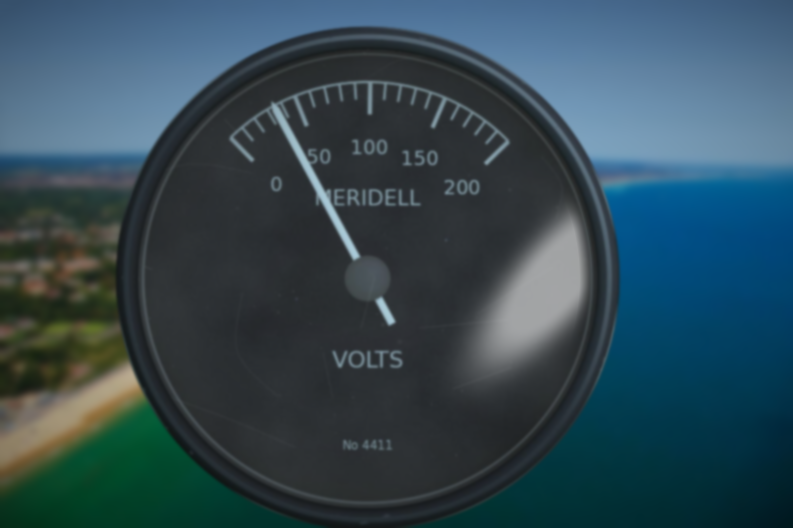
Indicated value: 35 V
